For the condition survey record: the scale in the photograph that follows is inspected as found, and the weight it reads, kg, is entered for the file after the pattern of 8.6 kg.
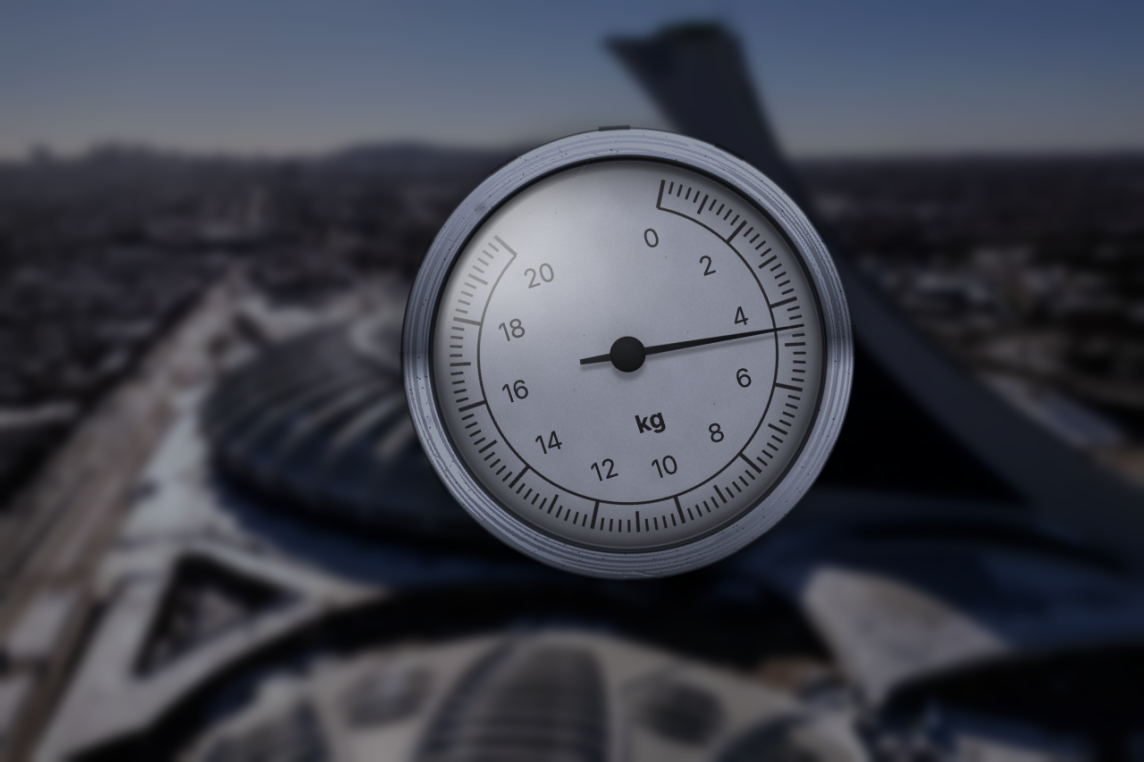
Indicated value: 4.6 kg
